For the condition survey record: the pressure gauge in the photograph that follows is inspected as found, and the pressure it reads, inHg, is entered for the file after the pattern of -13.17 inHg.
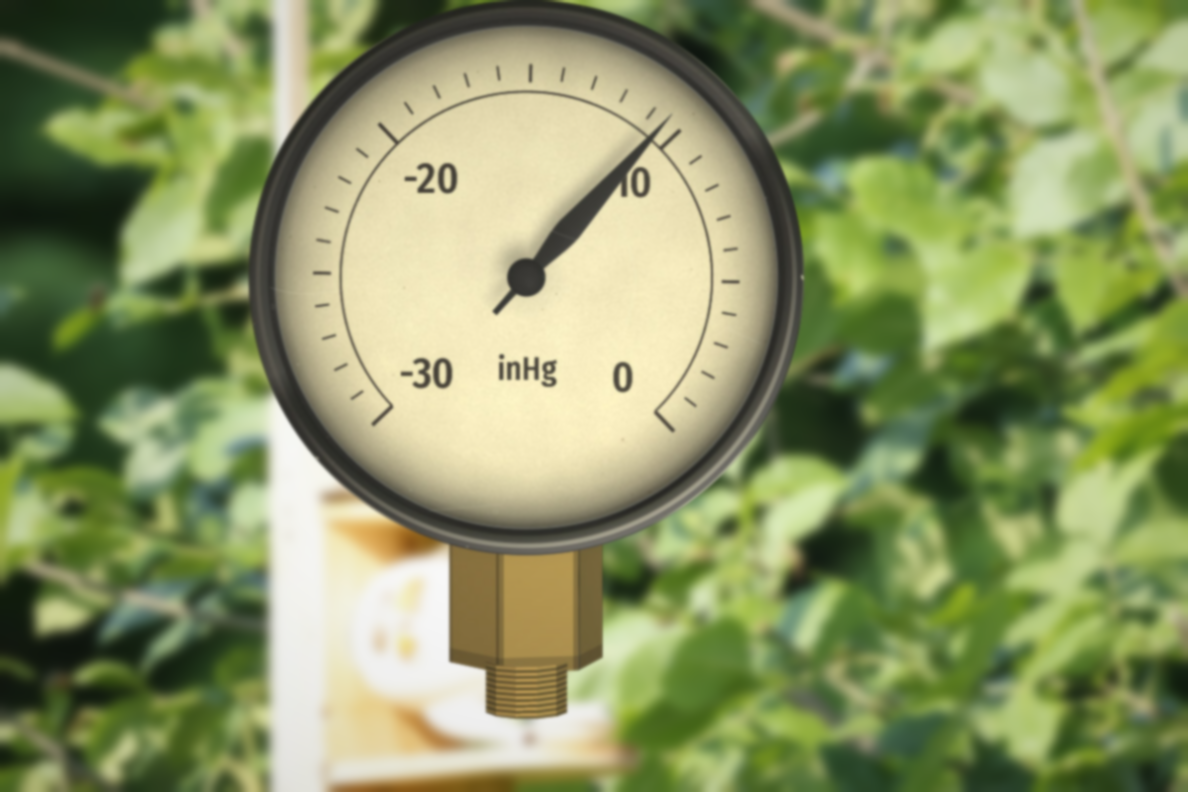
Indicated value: -10.5 inHg
